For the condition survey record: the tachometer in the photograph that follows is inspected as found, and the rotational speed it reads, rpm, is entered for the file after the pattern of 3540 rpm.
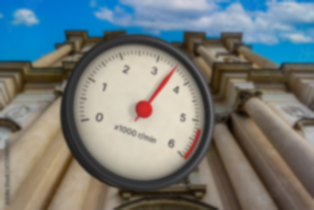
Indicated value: 3500 rpm
